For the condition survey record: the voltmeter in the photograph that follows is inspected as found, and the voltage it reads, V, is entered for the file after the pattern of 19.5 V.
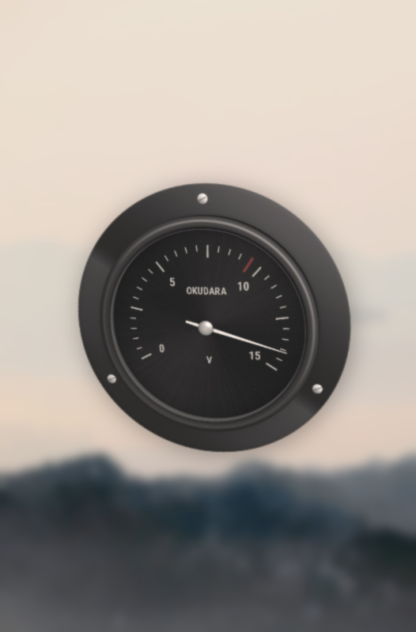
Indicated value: 14 V
